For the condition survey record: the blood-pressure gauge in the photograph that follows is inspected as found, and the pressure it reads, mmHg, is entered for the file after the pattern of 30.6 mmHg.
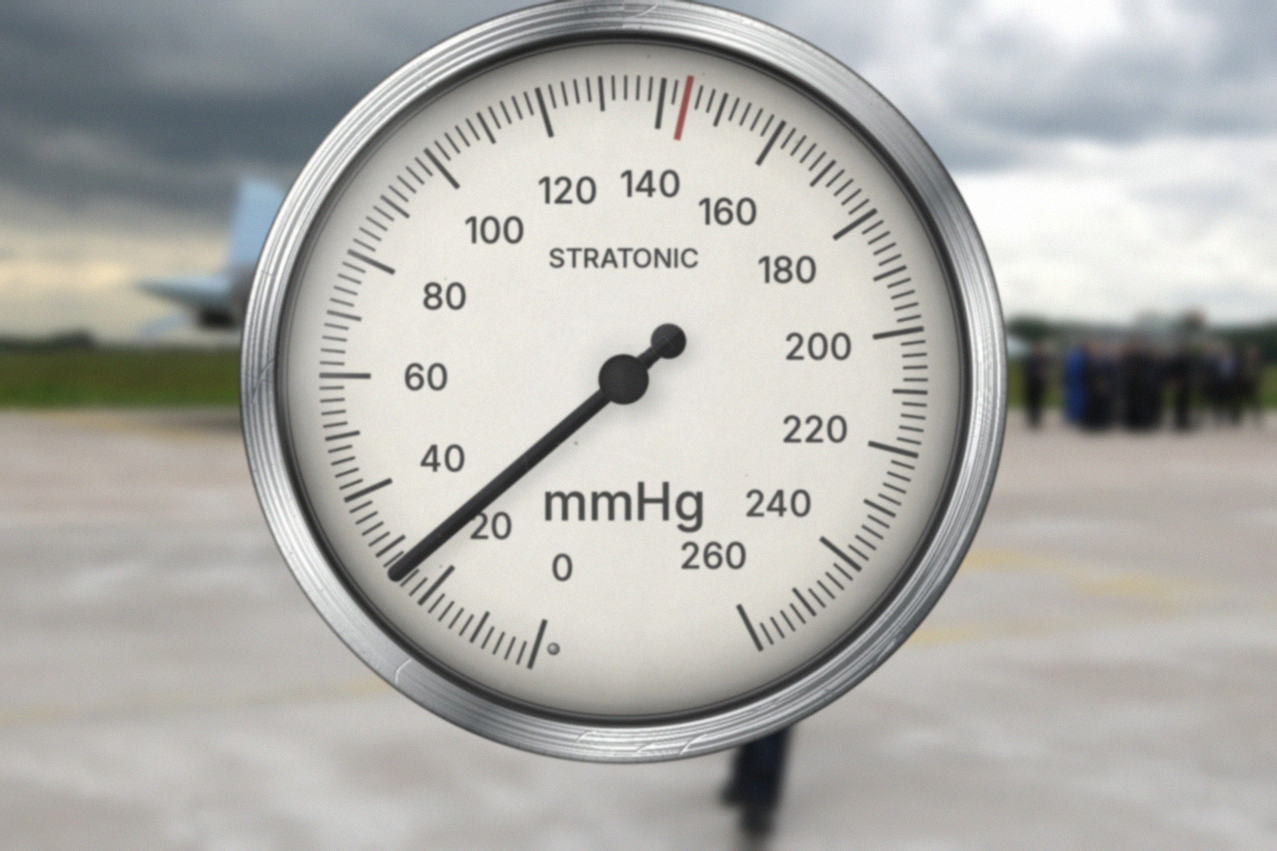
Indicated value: 26 mmHg
